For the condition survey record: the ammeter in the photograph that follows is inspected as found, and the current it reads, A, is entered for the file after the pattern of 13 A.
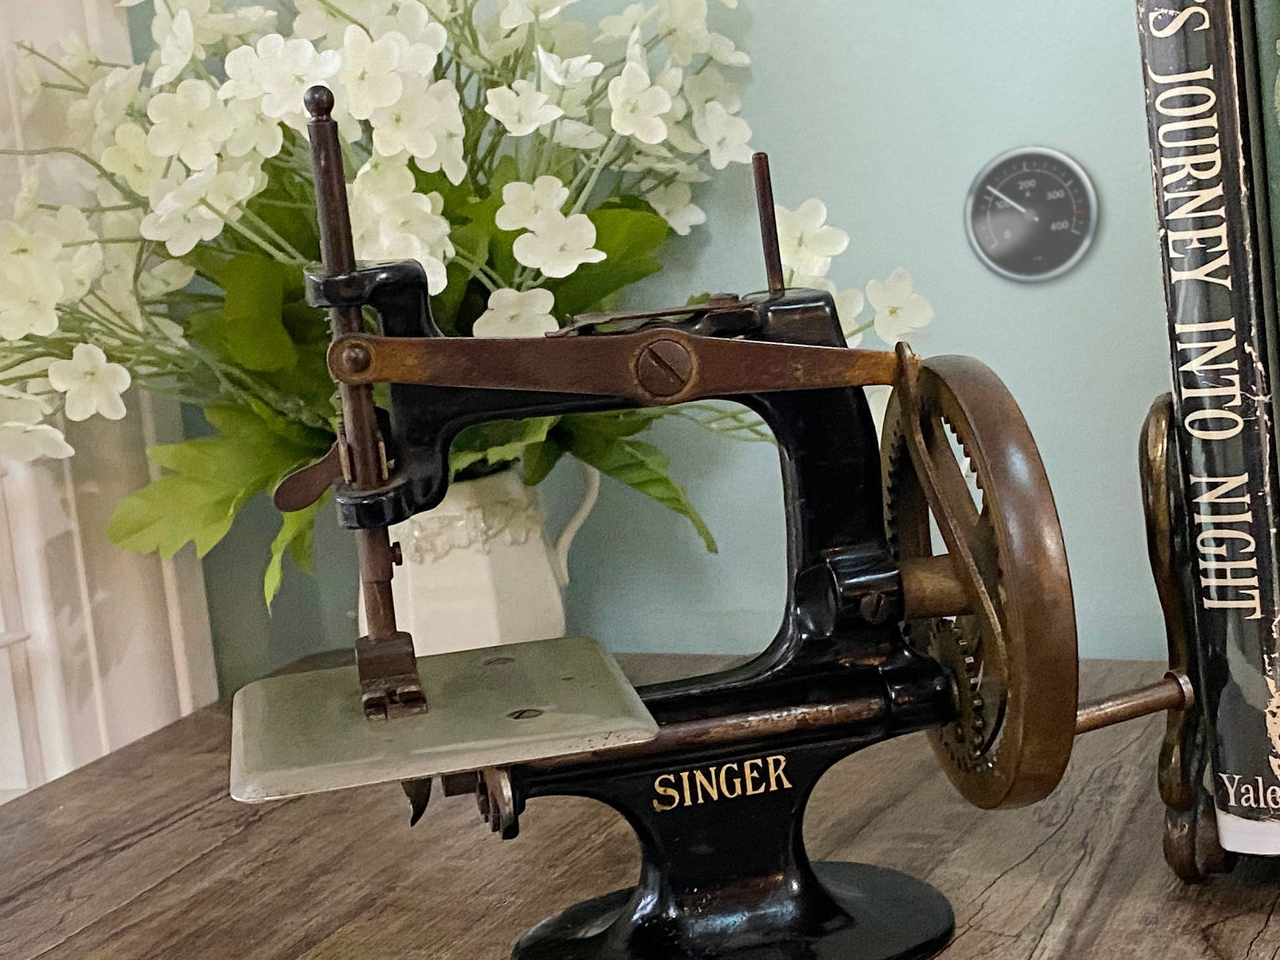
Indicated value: 120 A
